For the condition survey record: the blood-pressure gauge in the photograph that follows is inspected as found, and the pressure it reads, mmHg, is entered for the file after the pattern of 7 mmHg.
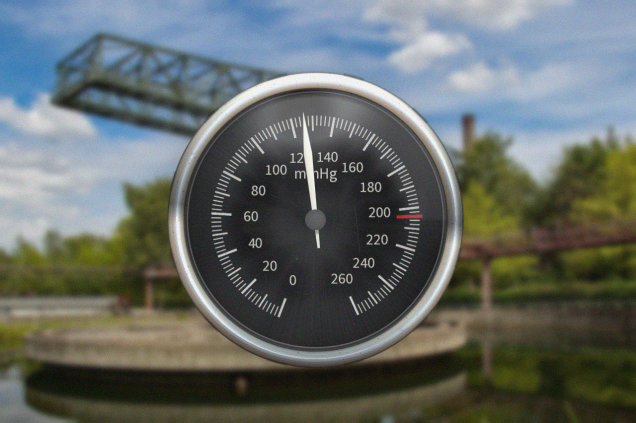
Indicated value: 126 mmHg
